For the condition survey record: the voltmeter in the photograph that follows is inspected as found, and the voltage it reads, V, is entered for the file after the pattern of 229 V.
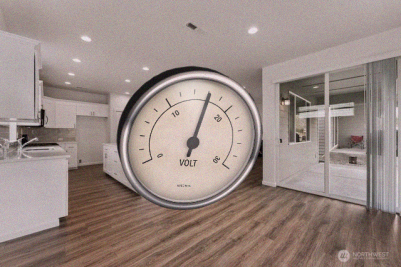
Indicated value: 16 V
